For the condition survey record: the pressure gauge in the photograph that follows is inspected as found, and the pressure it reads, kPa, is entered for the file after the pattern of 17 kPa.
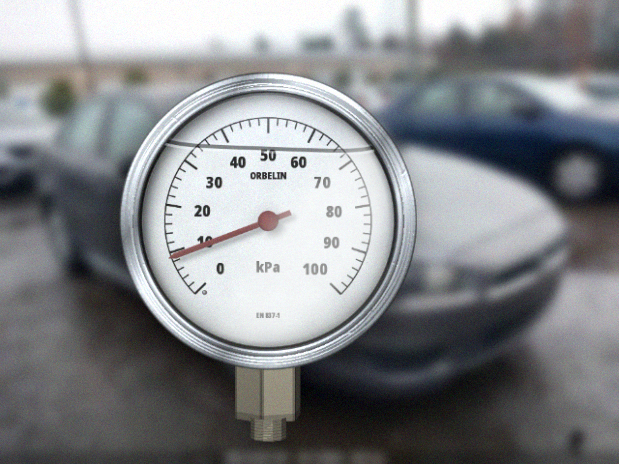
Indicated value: 9 kPa
